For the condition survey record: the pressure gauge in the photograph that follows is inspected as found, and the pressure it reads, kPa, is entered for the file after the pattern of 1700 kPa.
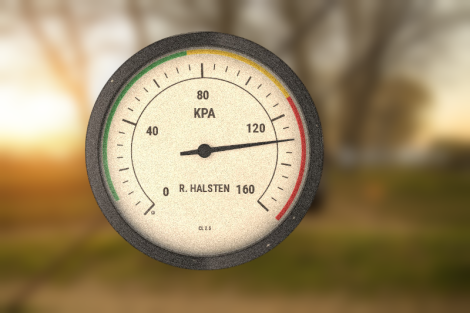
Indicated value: 130 kPa
